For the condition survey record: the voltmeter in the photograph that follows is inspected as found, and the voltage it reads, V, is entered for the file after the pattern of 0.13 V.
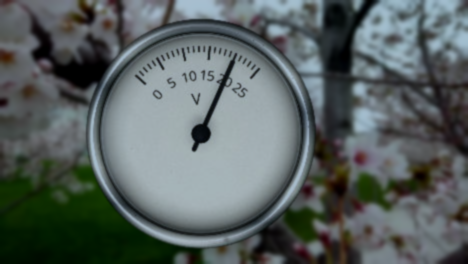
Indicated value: 20 V
